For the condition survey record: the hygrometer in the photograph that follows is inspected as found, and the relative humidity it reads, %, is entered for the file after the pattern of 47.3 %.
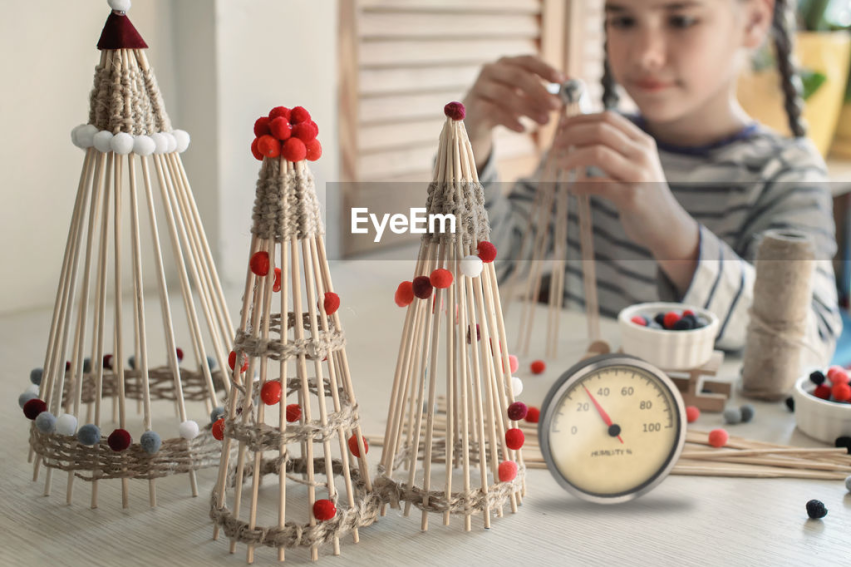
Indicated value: 30 %
